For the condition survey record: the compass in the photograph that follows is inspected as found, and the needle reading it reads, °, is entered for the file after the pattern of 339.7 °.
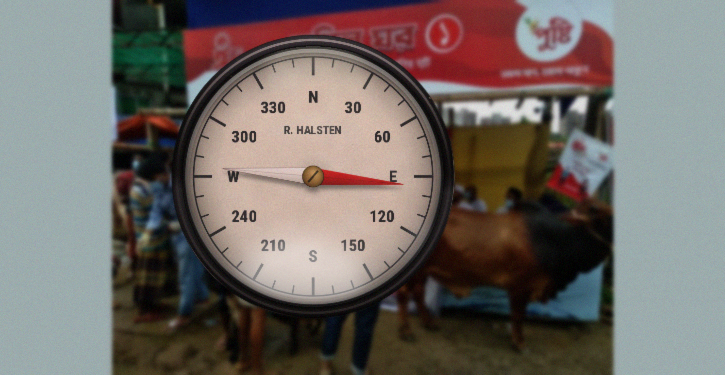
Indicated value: 95 °
